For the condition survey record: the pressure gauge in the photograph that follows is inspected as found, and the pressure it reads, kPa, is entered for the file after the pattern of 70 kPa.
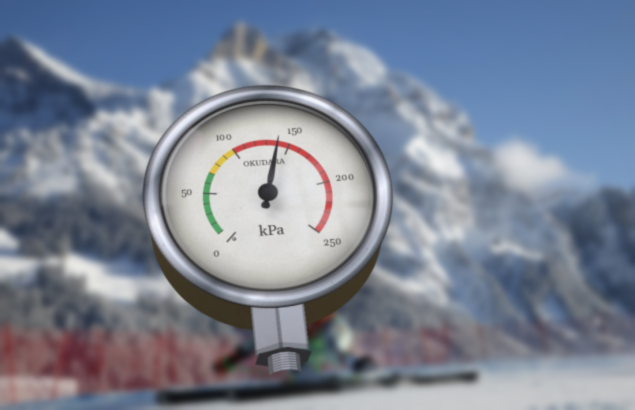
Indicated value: 140 kPa
